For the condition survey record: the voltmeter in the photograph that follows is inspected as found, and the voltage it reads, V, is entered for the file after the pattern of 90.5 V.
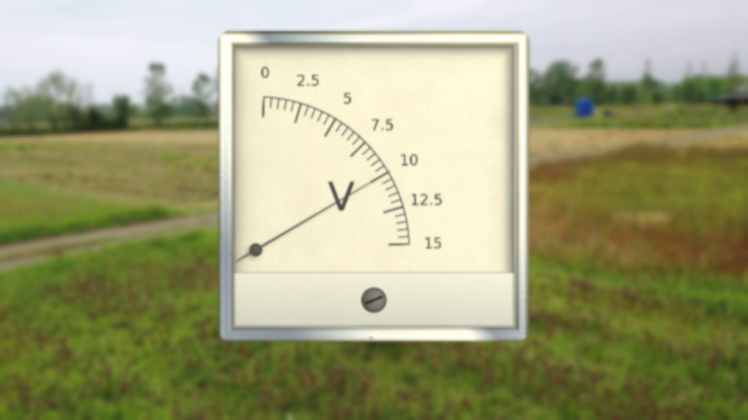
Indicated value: 10 V
